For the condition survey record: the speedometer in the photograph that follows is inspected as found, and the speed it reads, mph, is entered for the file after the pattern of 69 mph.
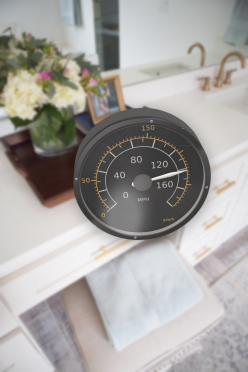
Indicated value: 140 mph
